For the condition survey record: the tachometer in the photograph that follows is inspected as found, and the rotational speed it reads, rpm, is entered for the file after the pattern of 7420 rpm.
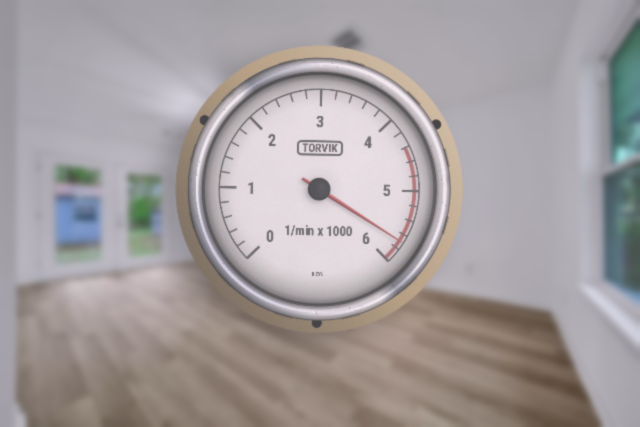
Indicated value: 5700 rpm
